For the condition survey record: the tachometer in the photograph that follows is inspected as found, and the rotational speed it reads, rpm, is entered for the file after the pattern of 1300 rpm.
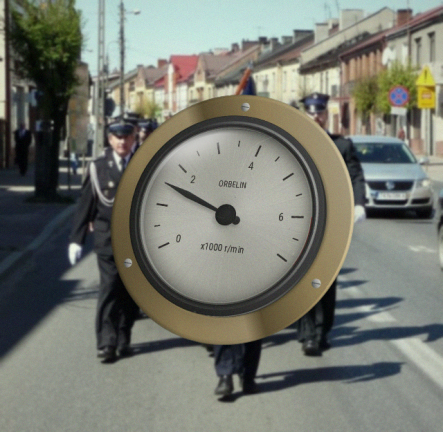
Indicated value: 1500 rpm
